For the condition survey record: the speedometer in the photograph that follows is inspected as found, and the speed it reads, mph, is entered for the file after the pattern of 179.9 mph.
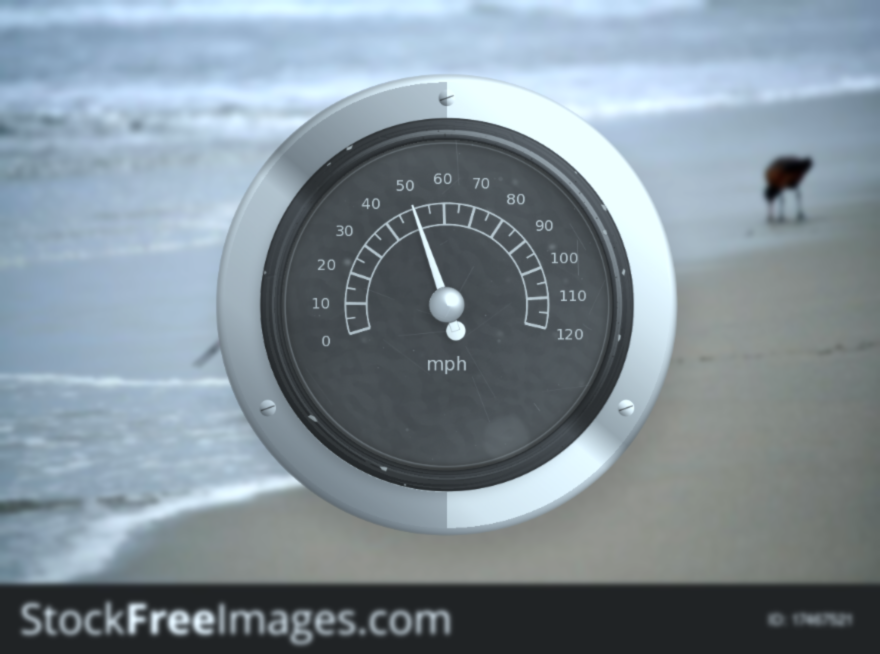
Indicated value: 50 mph
